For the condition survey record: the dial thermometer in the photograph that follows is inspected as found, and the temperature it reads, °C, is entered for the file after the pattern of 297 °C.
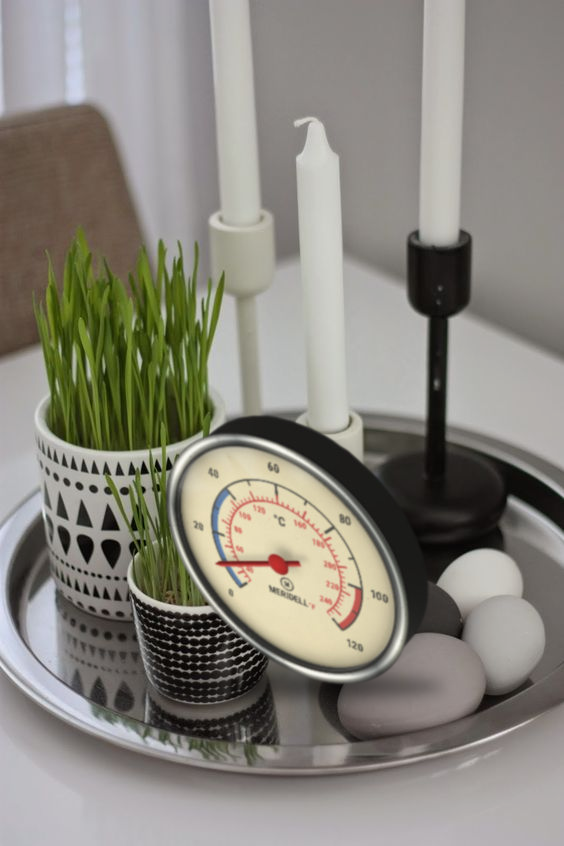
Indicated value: 10 °C
